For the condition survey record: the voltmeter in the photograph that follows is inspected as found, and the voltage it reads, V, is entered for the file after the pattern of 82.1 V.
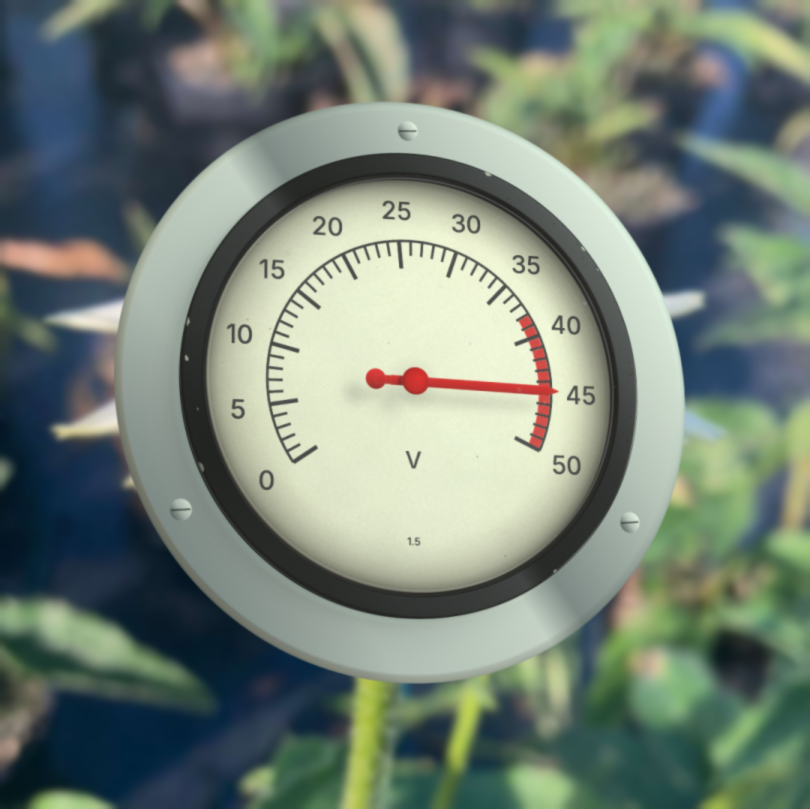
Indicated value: 45 V
